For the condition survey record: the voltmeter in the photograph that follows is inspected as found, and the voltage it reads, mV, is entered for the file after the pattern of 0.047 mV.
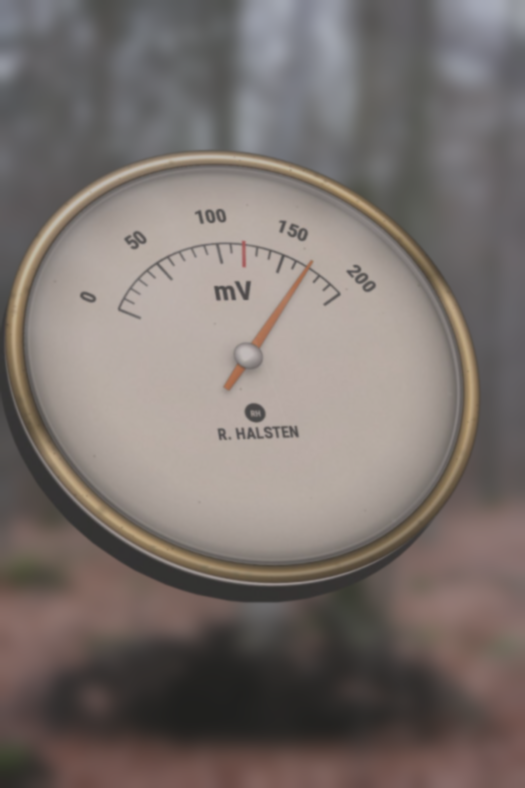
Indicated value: 170 mV
